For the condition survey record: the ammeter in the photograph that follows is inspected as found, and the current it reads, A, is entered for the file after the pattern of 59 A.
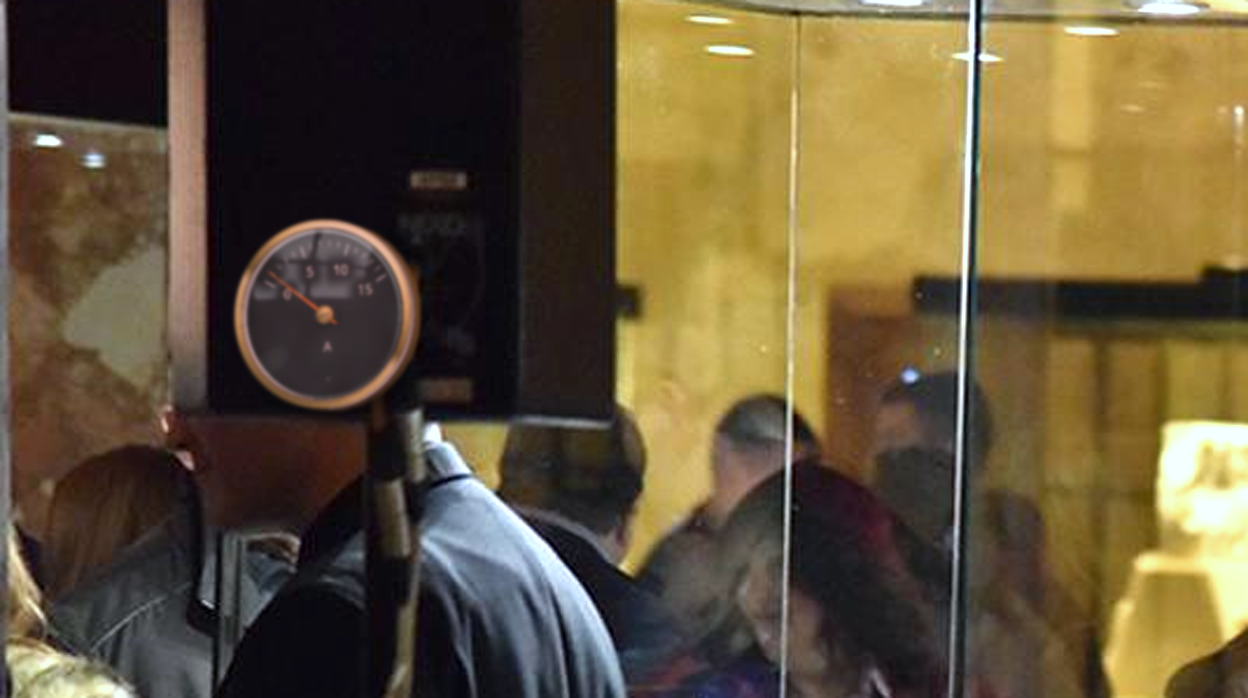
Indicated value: 1 A
